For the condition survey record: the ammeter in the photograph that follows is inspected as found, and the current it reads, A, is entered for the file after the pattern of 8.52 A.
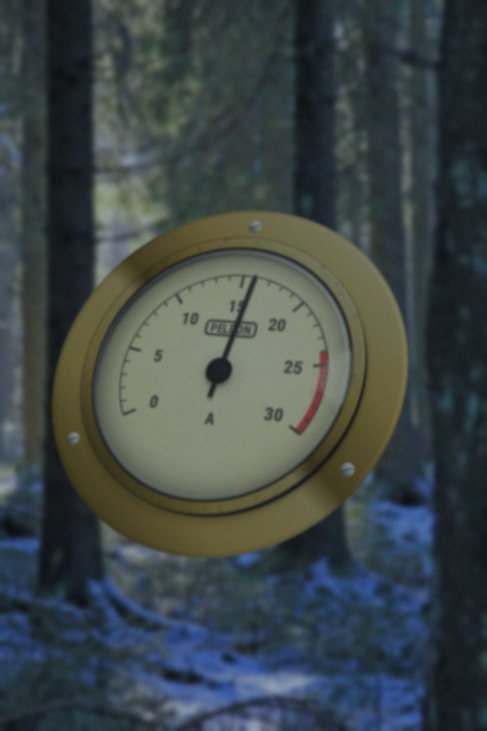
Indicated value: 16 A
